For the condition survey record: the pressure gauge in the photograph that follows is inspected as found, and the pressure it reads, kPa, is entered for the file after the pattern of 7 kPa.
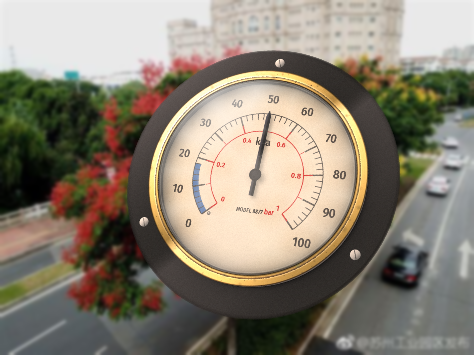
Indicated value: 50 kPa
